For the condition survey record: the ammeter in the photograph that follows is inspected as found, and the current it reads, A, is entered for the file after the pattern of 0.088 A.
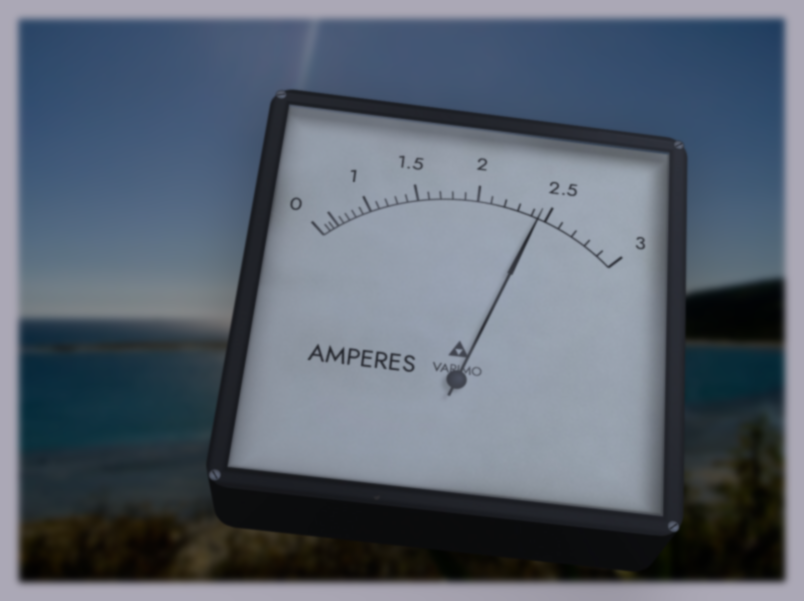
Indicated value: 2.45 A
